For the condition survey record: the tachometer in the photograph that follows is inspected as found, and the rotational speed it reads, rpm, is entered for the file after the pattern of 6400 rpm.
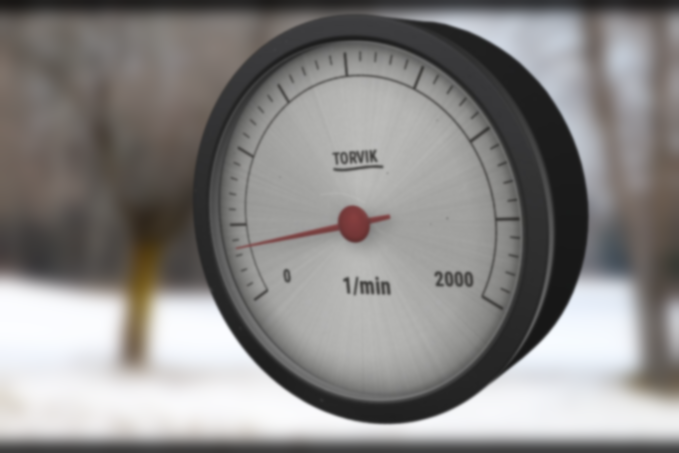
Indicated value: 175 rpm
